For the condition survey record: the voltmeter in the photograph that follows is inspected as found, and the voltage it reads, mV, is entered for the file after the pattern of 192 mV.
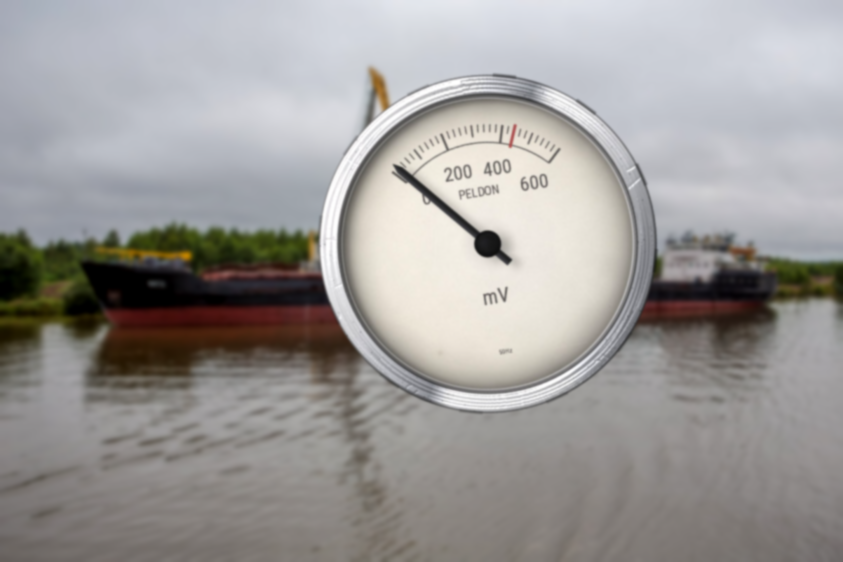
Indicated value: 20 mV
